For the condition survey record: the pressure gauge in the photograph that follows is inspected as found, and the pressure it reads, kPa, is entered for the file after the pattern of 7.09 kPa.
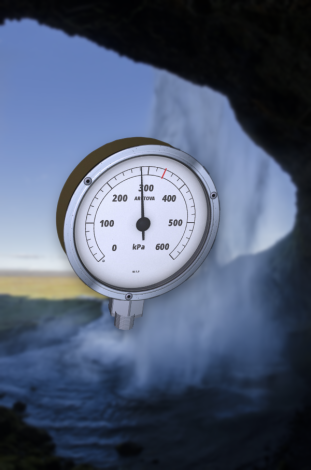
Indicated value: 280 kPa
